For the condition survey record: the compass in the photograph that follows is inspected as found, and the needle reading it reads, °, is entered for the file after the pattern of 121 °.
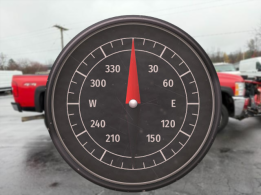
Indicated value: 0 °
